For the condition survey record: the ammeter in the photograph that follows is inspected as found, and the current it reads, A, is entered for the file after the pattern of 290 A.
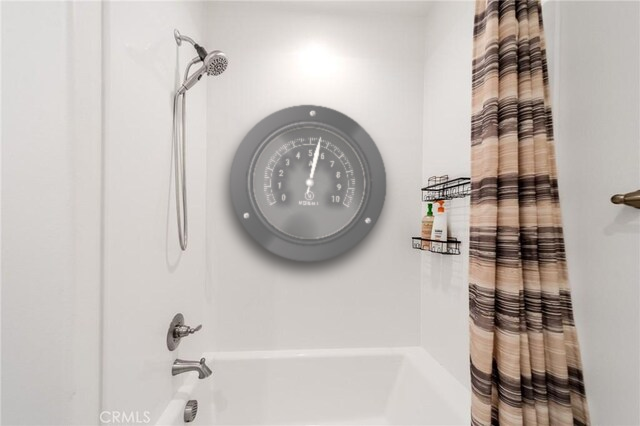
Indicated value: 5.5 A
